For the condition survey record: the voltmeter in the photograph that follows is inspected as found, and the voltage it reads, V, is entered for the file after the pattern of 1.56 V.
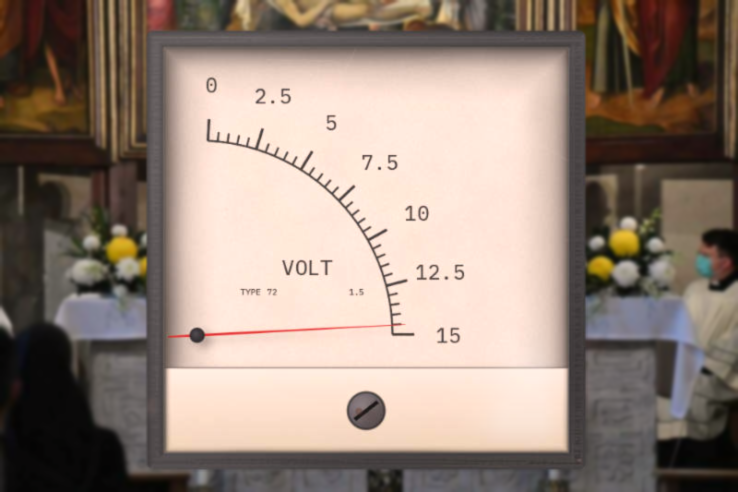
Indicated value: 14.5 V
